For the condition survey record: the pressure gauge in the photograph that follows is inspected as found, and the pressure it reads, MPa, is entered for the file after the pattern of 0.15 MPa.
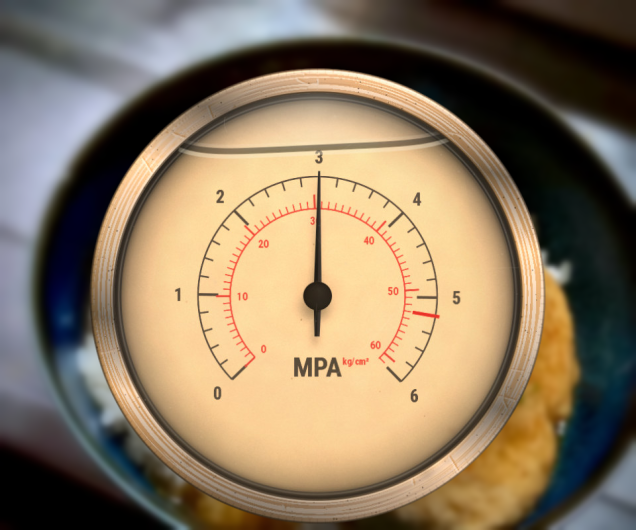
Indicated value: 3 MPa
